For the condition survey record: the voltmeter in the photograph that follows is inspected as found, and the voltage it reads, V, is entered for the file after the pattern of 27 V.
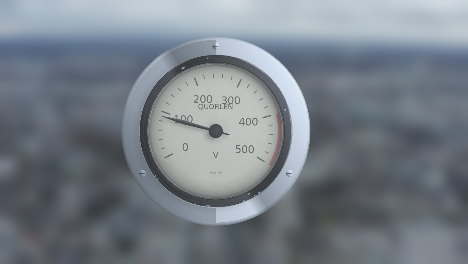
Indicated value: 90 V
